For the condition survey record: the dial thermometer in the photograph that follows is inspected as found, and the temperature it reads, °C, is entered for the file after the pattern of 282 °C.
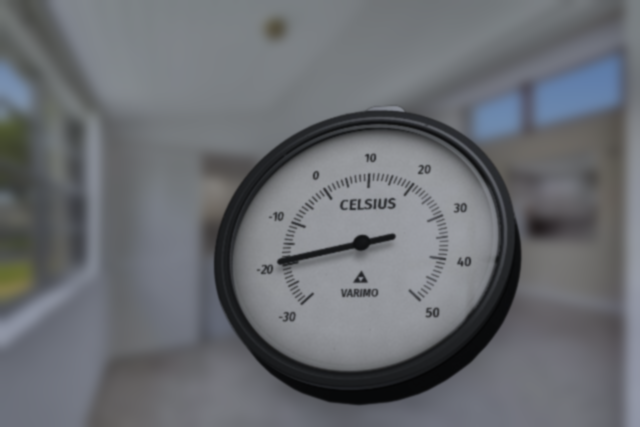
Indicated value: -20 °C
